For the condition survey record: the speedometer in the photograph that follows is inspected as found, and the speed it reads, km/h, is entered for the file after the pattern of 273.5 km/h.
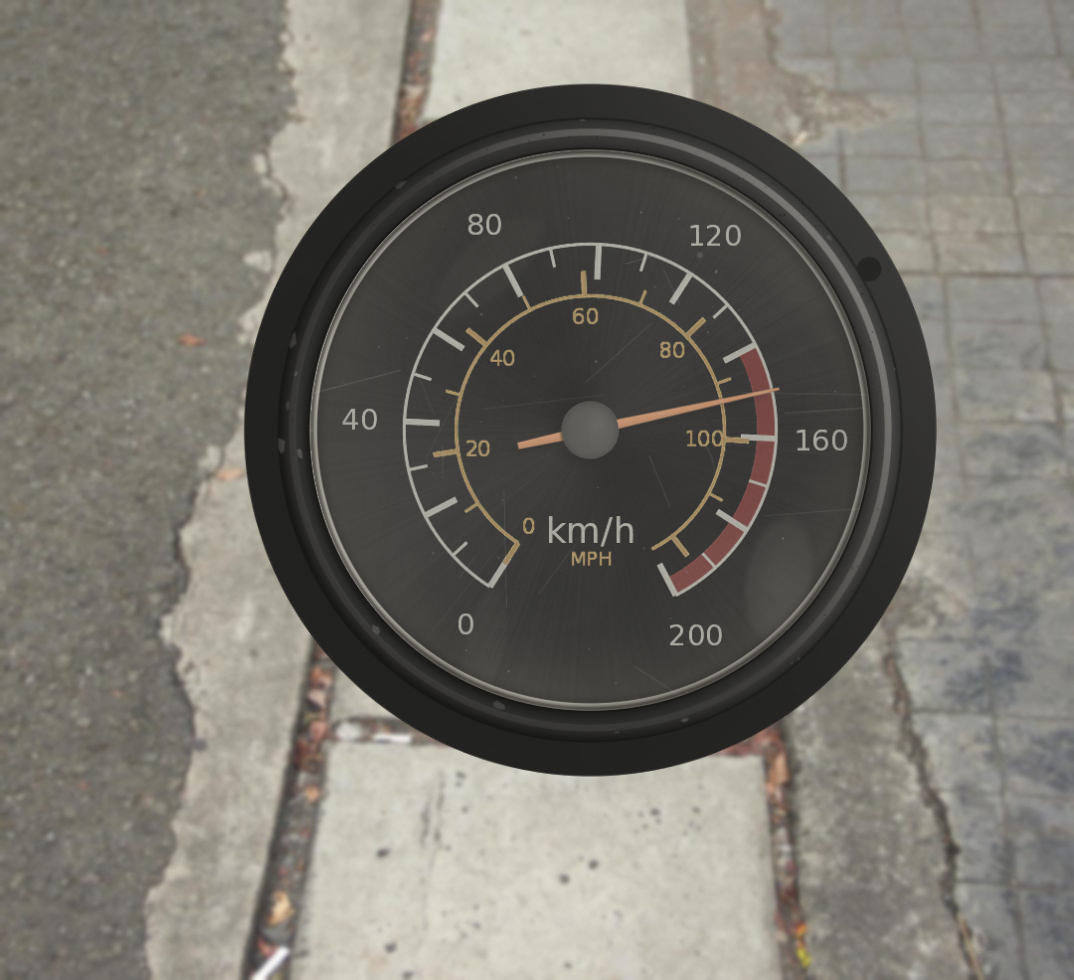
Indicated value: 150 km/h
